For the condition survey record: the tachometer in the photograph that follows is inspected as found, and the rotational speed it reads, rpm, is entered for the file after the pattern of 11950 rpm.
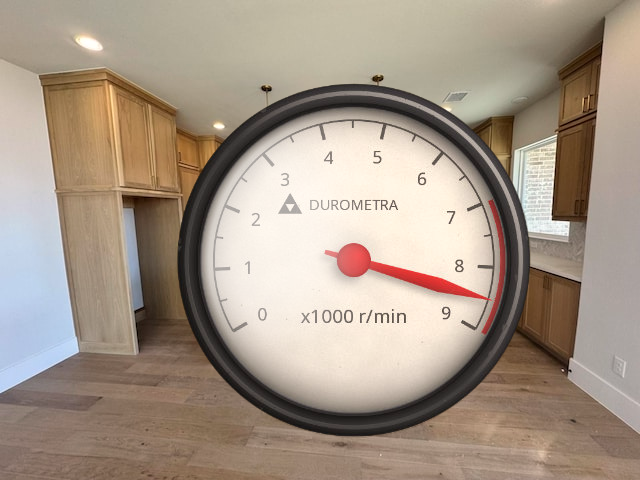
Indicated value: 8500 rpm
